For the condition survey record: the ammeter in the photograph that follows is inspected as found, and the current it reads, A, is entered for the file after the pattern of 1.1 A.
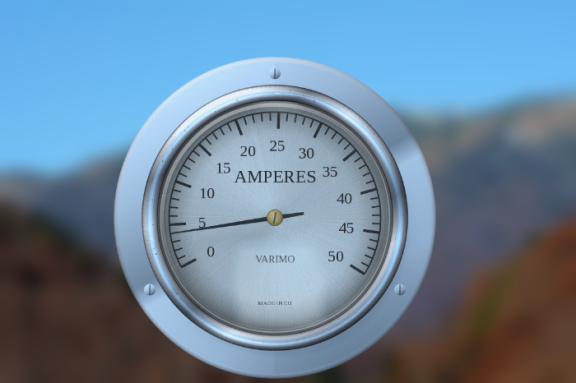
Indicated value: 4 A
